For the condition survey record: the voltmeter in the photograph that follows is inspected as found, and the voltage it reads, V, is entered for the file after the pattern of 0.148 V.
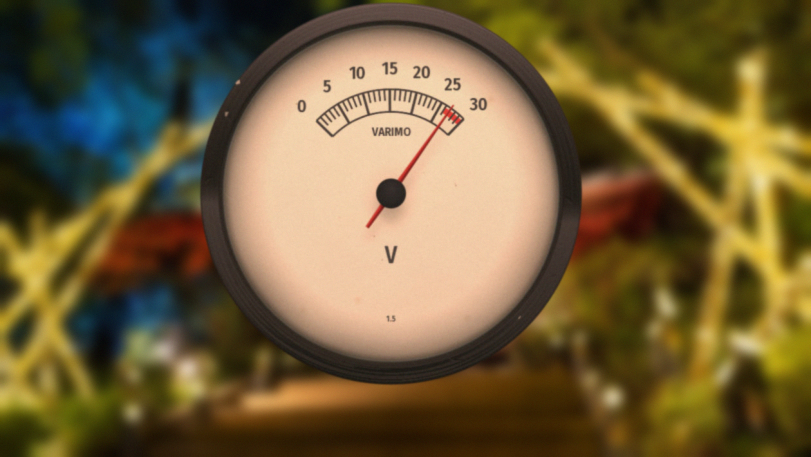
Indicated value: 27 V
